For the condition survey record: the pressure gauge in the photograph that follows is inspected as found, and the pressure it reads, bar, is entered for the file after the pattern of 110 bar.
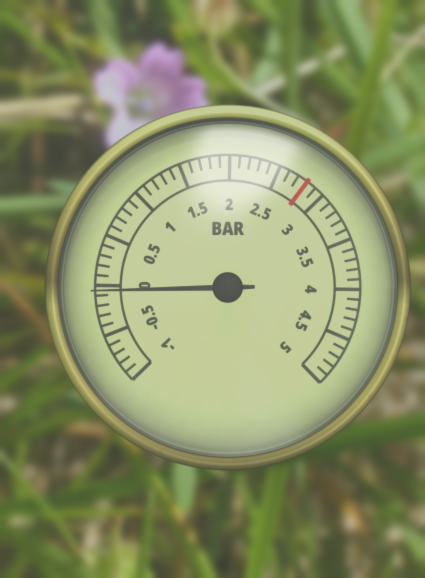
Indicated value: -0.05 bar
